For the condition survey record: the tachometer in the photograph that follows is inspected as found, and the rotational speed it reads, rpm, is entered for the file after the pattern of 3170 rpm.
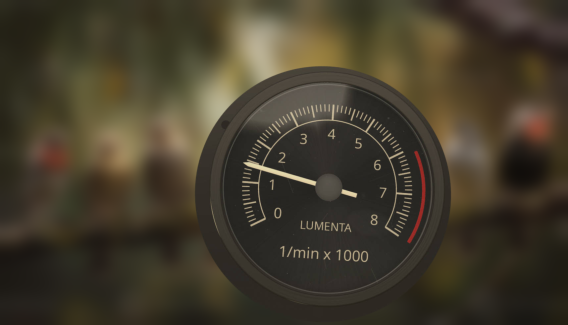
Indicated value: 1400 rpm
